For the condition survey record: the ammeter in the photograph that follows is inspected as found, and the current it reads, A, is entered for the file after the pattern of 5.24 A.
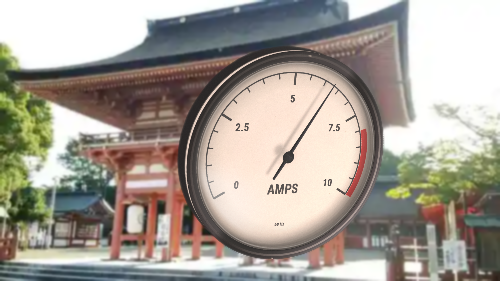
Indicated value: 6.25 A
